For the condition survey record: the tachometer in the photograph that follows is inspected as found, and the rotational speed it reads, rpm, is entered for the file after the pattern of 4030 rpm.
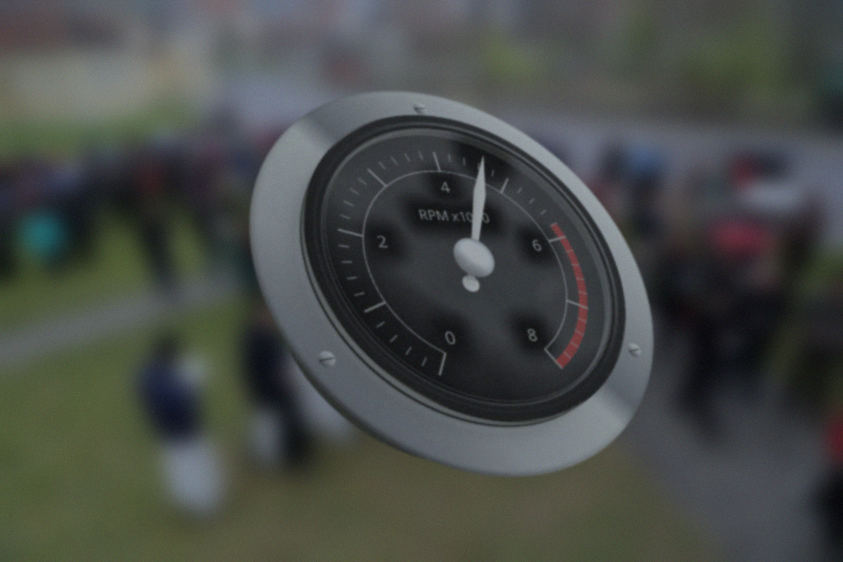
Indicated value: 4600 rpm
